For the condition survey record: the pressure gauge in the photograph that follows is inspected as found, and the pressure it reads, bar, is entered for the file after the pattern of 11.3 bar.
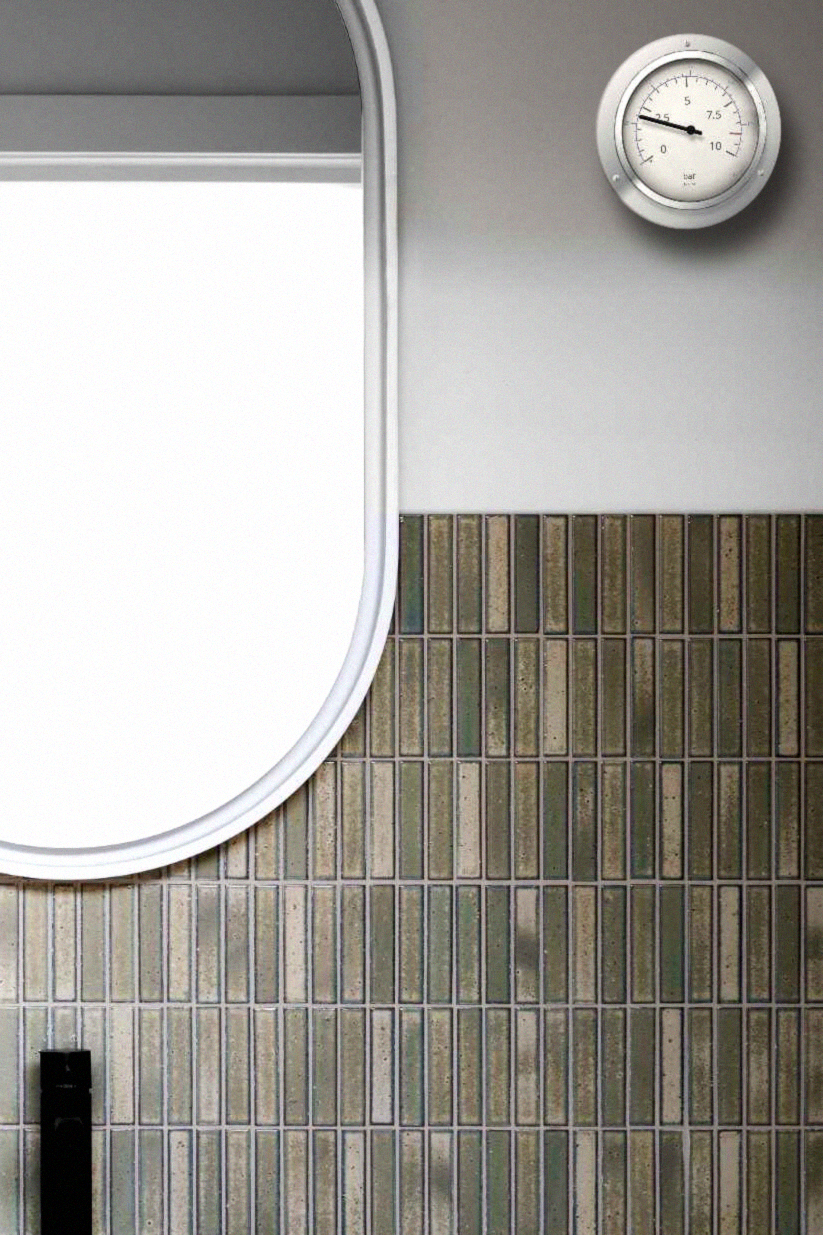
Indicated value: 2 bar
